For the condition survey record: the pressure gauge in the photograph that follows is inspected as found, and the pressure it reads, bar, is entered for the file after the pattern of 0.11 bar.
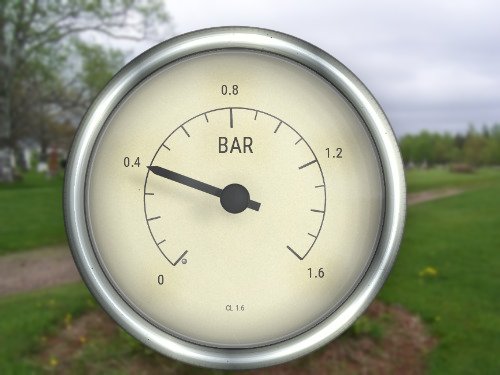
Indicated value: 0.4 bar
